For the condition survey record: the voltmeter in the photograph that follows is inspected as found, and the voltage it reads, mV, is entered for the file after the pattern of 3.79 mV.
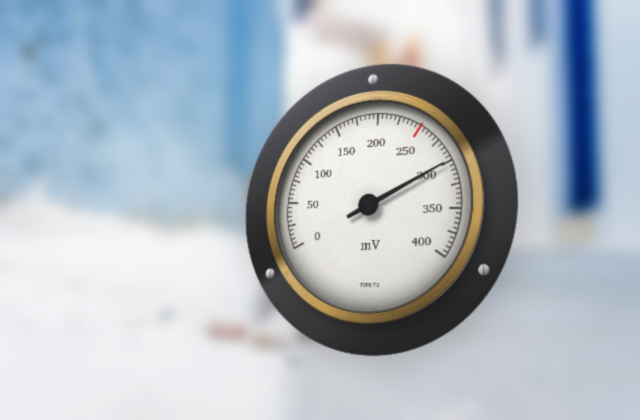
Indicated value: 300 mV
